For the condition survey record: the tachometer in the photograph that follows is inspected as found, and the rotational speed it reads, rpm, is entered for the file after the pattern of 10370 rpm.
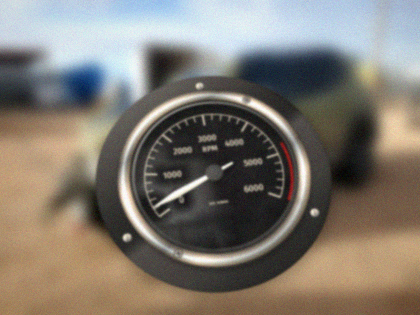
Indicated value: 200 rpm
